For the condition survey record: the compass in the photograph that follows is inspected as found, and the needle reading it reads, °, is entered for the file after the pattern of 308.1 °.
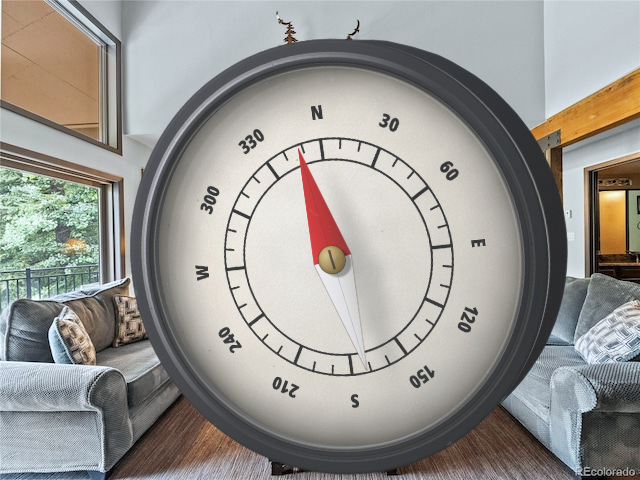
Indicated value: 350 °
